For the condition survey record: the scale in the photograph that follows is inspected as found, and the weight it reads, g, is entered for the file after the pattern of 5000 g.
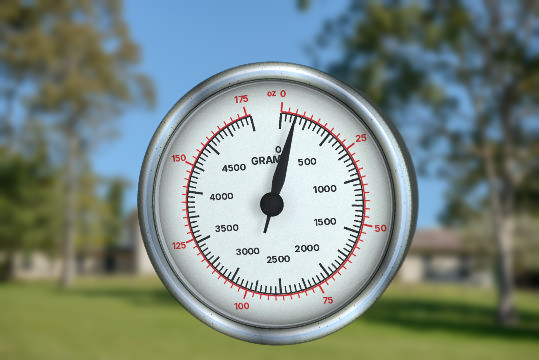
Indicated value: 150 g
